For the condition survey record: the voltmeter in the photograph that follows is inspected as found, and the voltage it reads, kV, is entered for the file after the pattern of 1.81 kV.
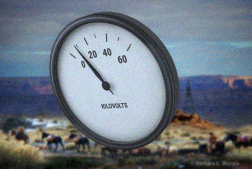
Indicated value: 10 kV
